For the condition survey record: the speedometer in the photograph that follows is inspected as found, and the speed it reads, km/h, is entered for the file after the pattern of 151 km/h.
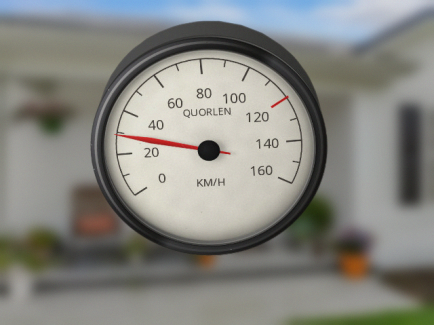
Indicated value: 30 km/h
